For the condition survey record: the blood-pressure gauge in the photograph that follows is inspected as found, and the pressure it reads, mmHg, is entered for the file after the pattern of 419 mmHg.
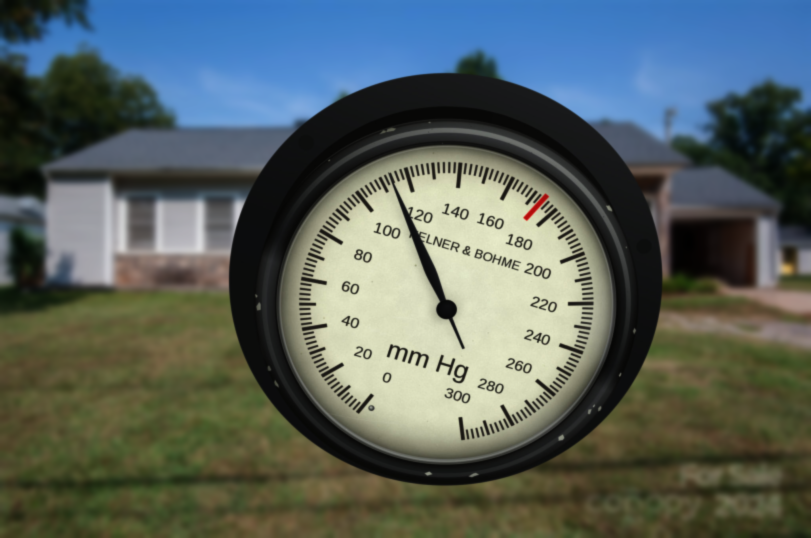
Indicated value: 114 mmHg
